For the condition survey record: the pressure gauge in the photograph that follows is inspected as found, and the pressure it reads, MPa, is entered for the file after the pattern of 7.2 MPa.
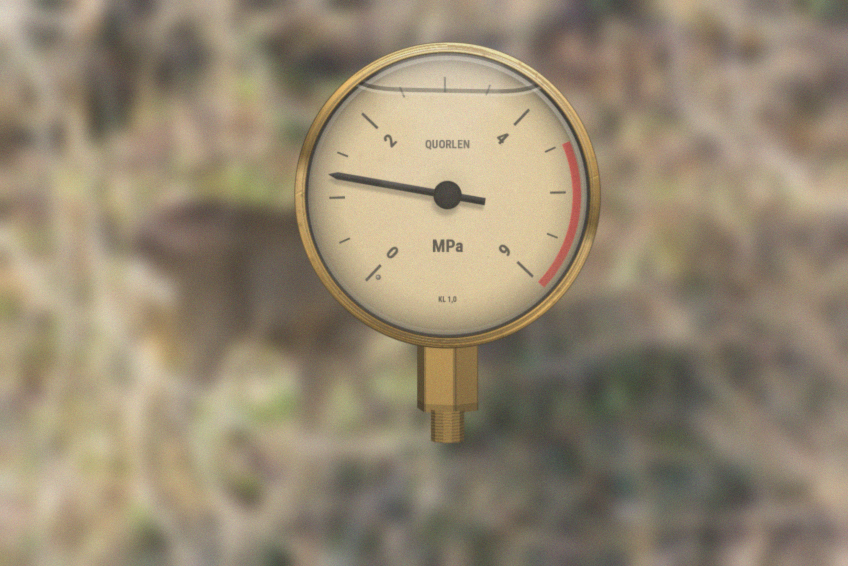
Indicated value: 1.25 MPa
